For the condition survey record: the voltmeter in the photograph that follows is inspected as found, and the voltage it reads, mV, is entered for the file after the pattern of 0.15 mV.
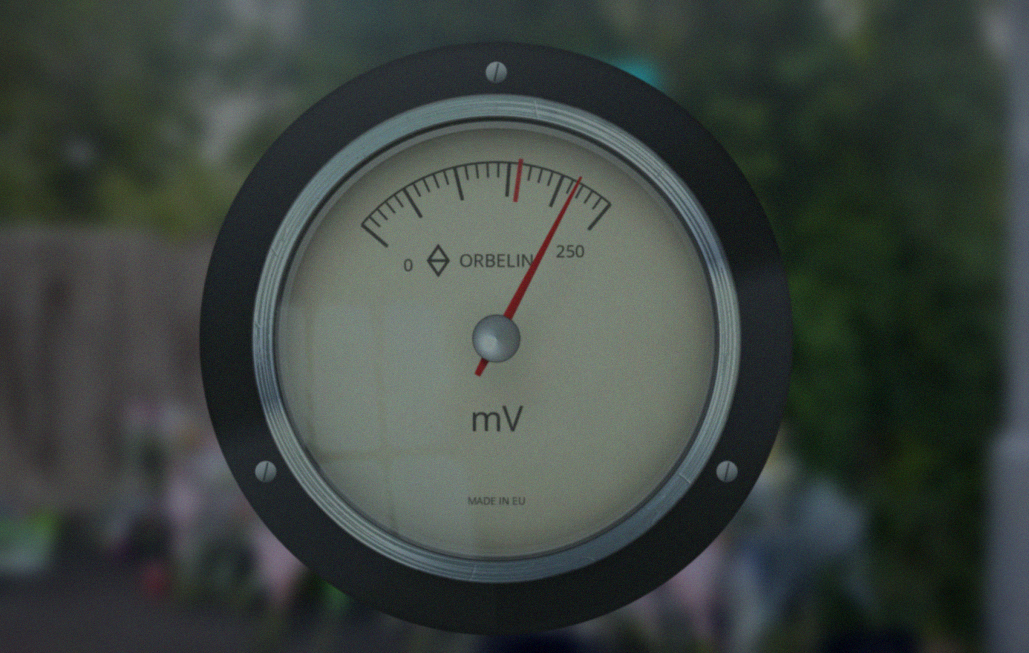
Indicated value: 215 mV
